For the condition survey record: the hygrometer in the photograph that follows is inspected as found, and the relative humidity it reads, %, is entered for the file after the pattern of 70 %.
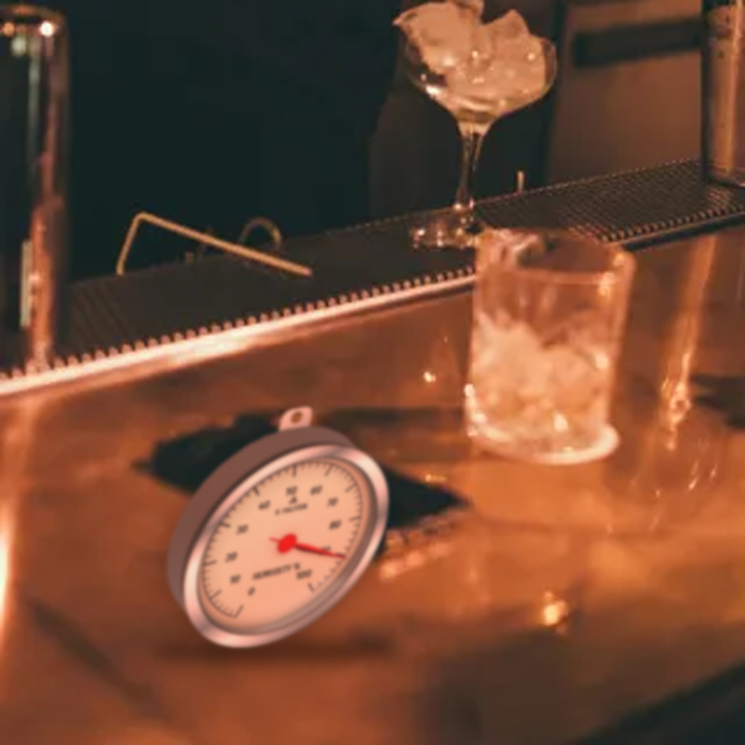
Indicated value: 90 %
